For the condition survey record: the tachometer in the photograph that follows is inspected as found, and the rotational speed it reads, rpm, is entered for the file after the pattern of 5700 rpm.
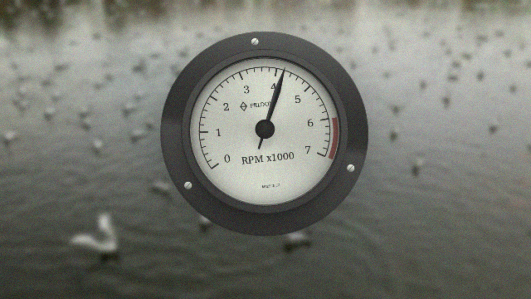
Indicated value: 4200 rpm
